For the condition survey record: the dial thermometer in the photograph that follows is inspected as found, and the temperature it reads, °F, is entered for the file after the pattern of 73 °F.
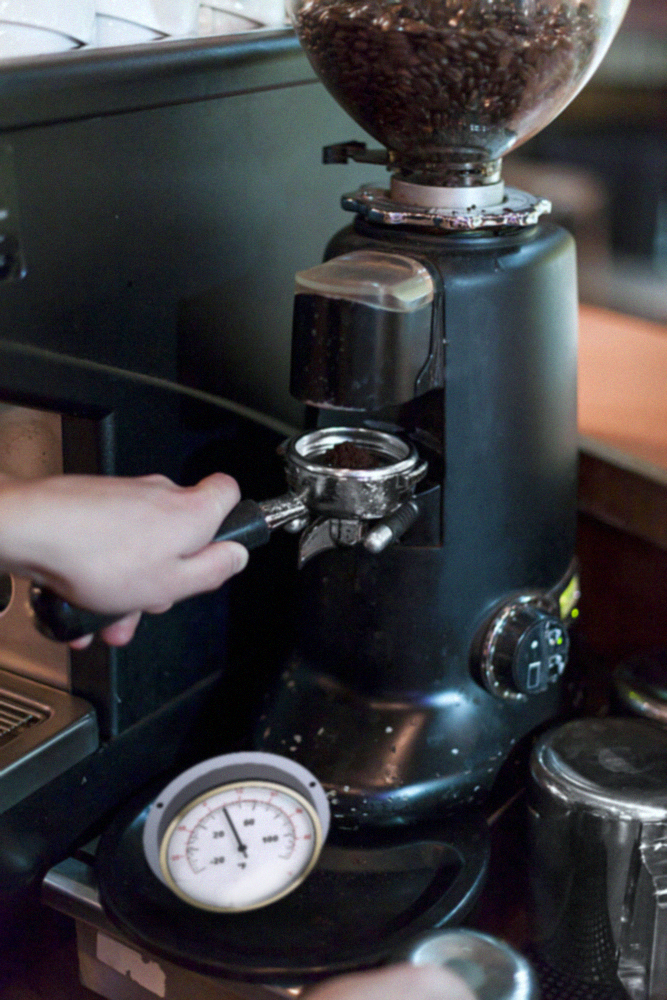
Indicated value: 40 °F
